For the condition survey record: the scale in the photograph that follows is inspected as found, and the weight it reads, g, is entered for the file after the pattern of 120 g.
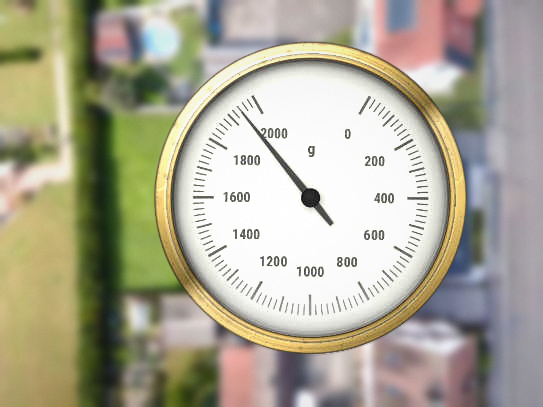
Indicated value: 1940 g
